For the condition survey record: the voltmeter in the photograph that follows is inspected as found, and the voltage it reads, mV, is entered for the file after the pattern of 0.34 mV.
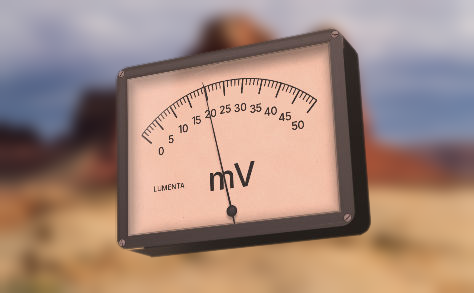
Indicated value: 20 mV
